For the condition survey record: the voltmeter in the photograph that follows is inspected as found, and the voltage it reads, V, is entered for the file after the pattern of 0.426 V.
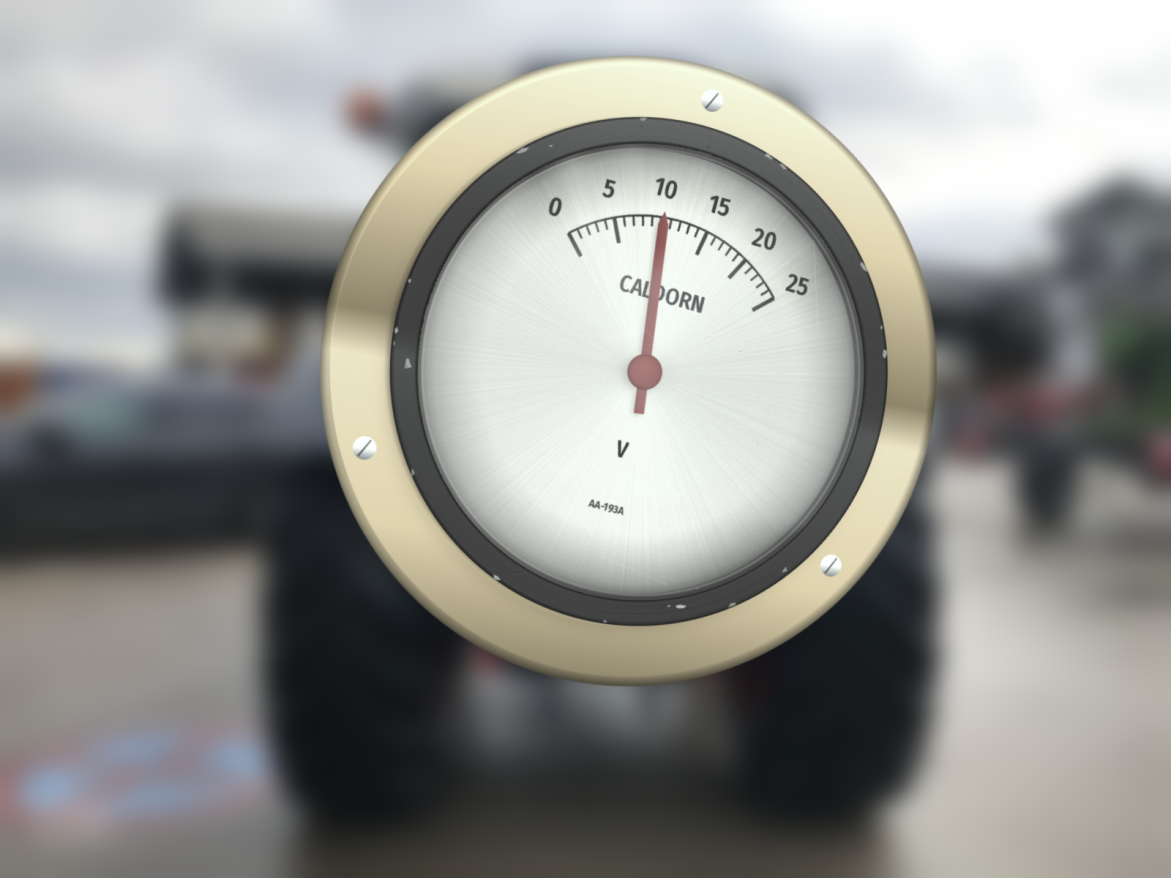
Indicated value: 10 V
